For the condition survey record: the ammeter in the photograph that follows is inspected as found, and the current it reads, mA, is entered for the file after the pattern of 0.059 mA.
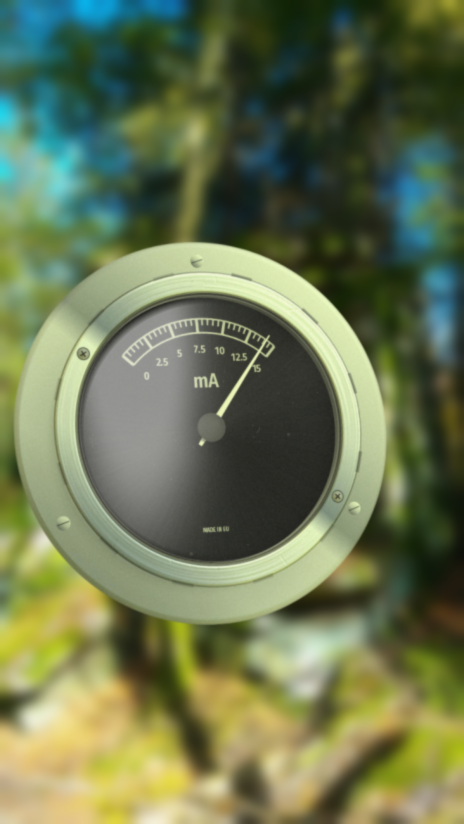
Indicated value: 14 mA
